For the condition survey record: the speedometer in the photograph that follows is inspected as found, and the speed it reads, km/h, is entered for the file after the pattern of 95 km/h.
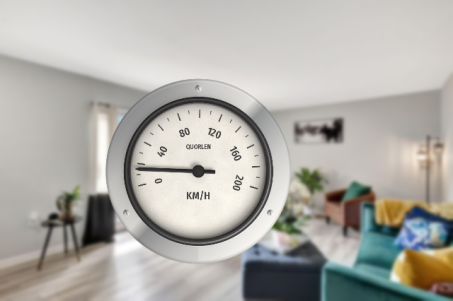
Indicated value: 15 km/h
